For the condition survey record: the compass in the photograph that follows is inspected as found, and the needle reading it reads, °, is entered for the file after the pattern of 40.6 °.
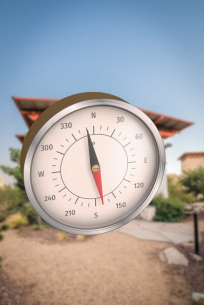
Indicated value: 170 °
